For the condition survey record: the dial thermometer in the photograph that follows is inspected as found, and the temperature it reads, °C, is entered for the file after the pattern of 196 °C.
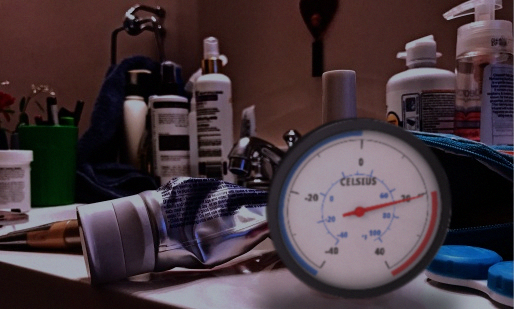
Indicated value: 20 °C
